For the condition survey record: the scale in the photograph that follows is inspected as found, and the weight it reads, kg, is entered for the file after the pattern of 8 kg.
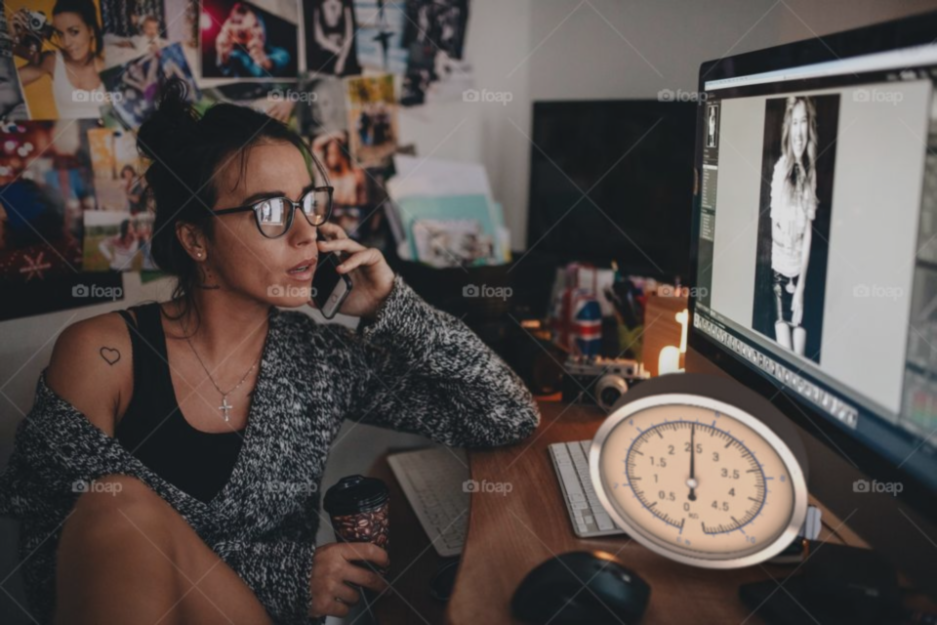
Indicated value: 2.5 kg
